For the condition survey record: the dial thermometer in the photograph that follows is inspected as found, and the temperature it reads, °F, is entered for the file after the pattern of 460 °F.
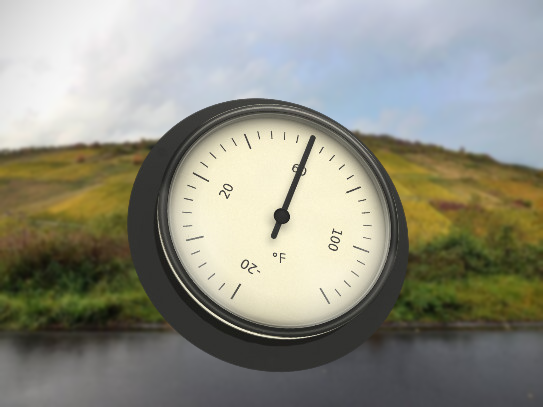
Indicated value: 60 °F
